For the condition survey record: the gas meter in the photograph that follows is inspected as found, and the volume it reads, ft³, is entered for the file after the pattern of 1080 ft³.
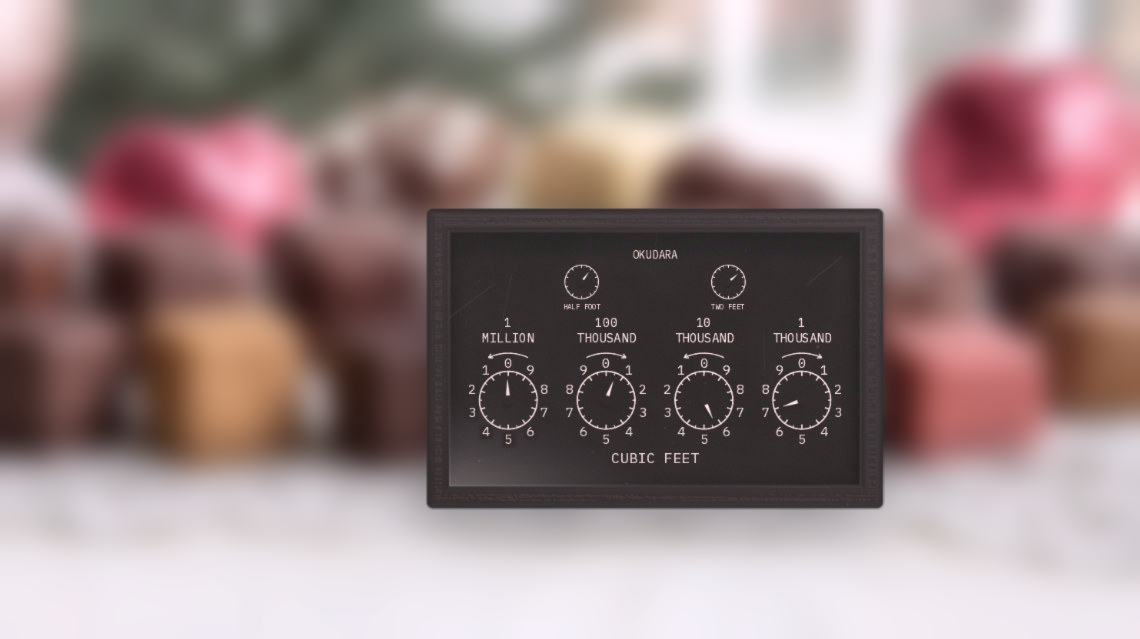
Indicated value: 5700 ft³
